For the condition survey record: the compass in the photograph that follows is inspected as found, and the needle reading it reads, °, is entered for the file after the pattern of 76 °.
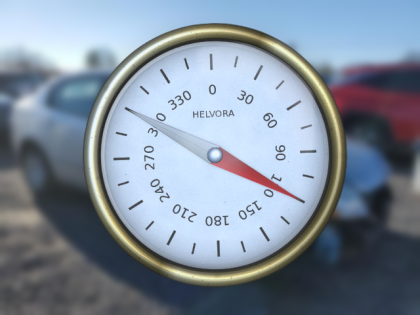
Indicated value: 120 °
